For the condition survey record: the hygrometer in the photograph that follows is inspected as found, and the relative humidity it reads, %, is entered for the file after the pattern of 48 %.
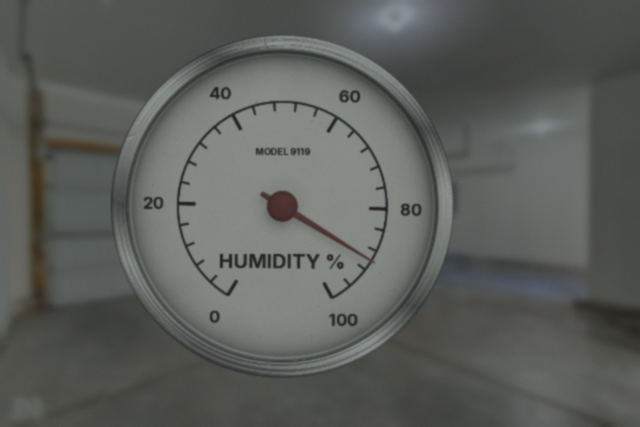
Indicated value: 90 %
